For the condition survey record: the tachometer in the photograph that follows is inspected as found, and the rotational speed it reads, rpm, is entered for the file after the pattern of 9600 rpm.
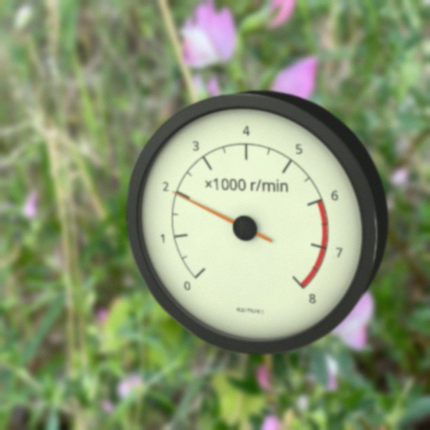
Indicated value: 2000 rpm
